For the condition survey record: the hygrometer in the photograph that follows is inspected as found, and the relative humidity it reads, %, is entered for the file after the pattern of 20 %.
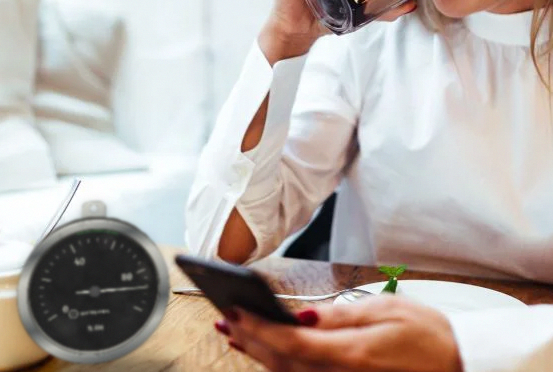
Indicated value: 88 %
